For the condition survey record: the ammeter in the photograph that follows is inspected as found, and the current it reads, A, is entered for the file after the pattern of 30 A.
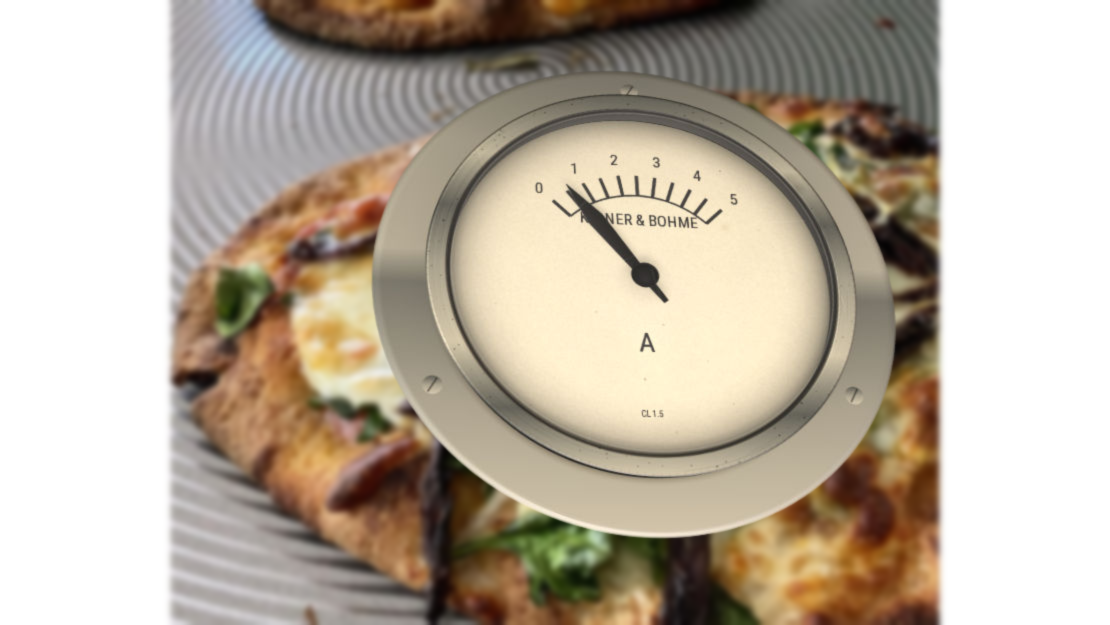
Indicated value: 0.5 A
